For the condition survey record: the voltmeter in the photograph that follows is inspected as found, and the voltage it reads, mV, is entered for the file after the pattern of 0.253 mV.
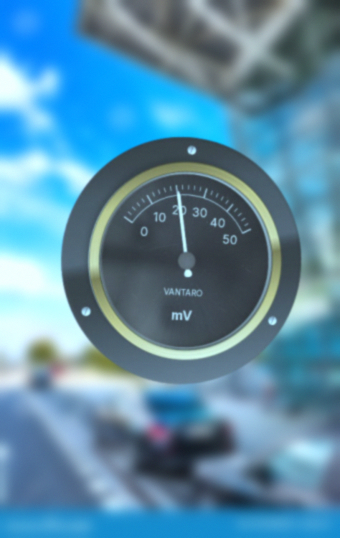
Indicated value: 20 mV
